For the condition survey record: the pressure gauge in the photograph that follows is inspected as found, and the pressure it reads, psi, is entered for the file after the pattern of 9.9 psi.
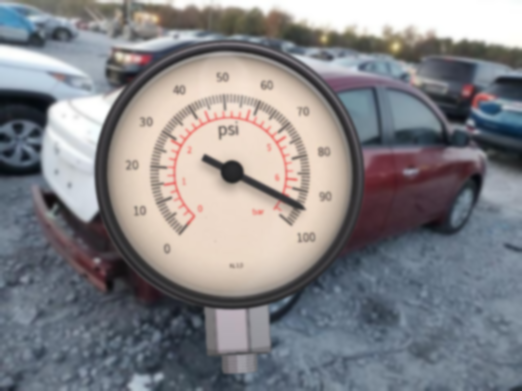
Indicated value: 95 psi
